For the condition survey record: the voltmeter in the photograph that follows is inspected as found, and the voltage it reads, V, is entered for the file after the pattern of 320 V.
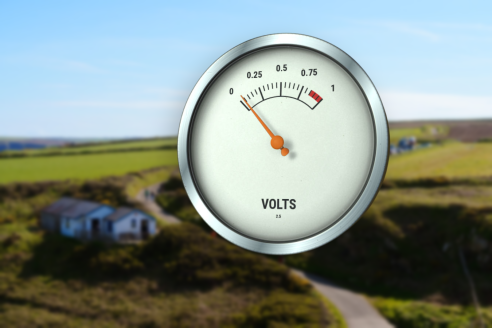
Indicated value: 0.05 V
